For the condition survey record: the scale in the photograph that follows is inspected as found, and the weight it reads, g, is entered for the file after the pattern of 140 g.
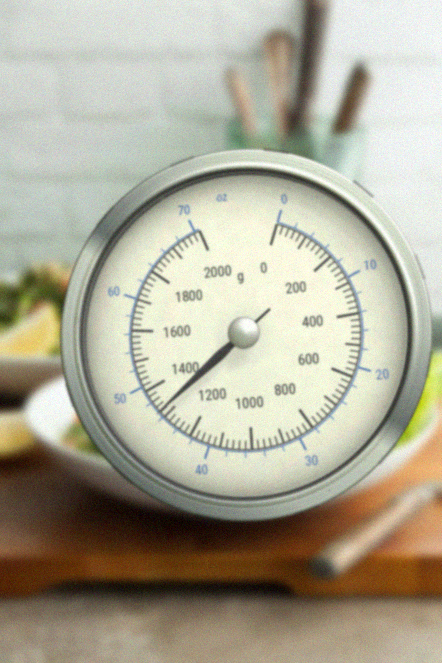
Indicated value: 1320 g
